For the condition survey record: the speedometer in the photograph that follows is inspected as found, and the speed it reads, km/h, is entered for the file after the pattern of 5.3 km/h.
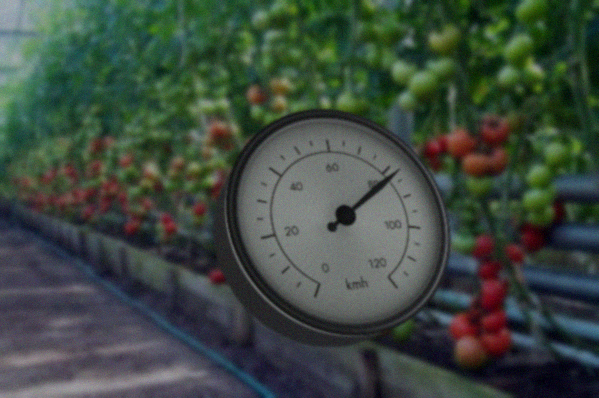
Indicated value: 82.5 km/h
